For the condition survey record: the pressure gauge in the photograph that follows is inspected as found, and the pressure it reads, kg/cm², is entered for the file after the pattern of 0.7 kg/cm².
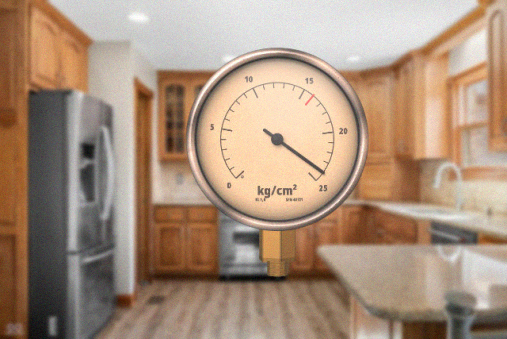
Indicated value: 24 kg/cm²
